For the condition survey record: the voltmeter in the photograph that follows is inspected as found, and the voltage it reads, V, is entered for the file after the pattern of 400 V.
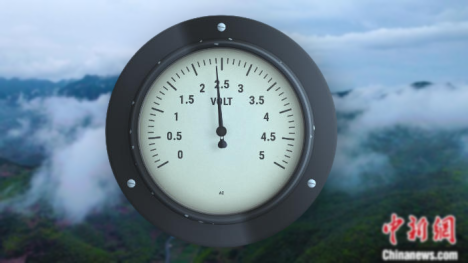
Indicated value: 2.4 V
